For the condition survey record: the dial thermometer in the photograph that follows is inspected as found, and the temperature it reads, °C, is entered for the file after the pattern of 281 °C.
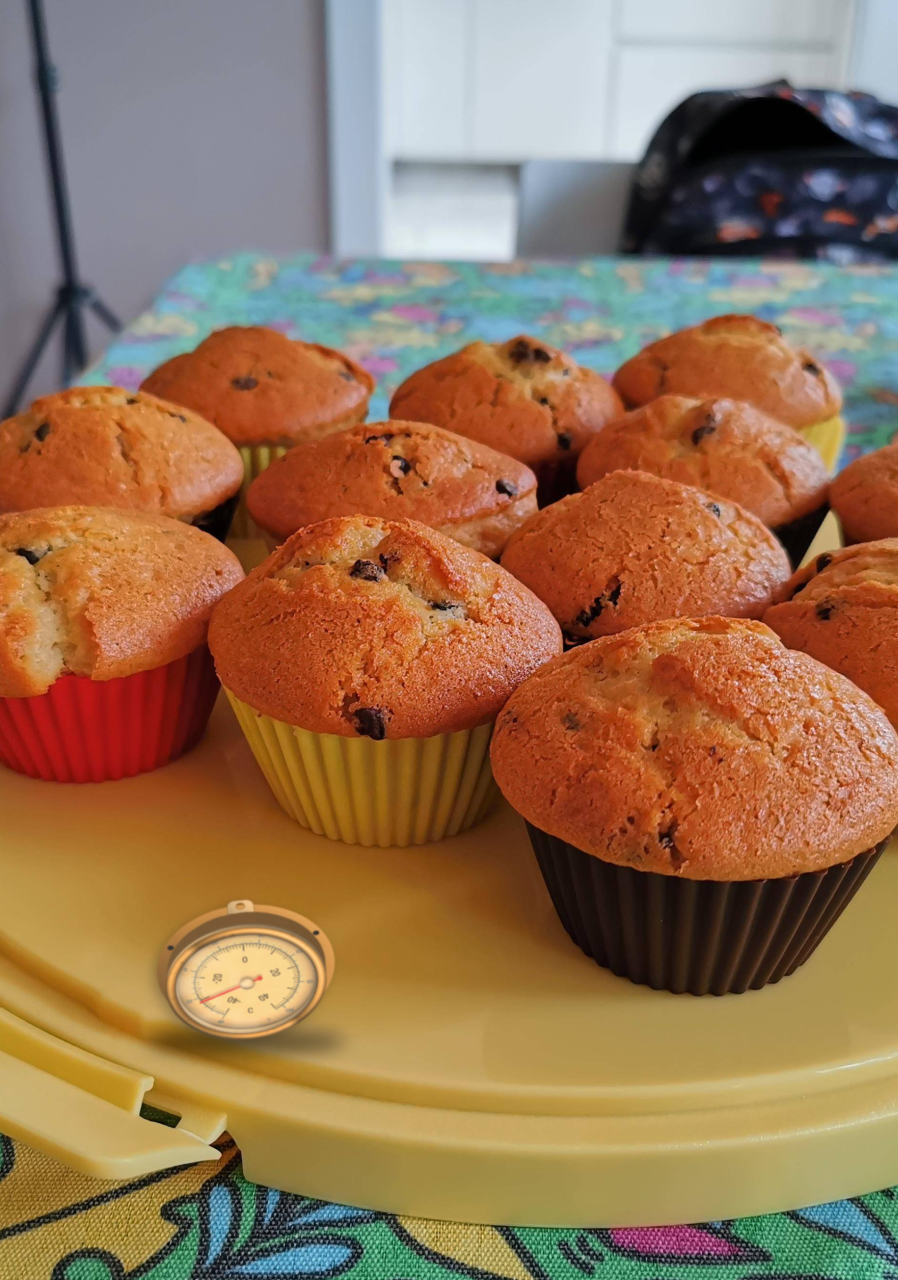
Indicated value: -30 °C
